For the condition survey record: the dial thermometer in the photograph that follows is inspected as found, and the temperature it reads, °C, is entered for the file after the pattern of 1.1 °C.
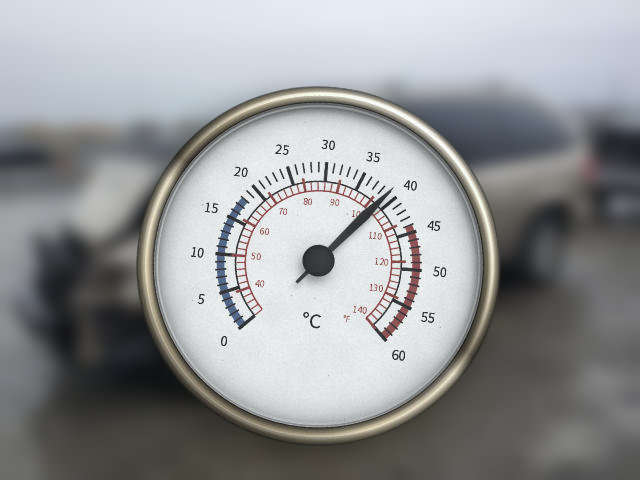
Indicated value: 39 °C
